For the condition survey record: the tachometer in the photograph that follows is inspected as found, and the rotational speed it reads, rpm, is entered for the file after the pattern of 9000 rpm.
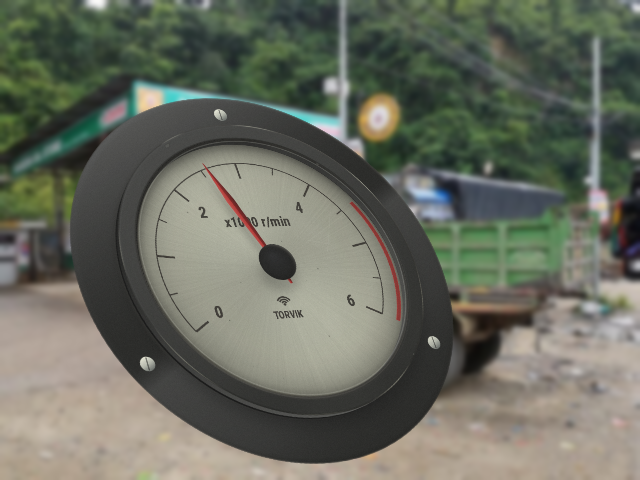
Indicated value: 2500 rpm
